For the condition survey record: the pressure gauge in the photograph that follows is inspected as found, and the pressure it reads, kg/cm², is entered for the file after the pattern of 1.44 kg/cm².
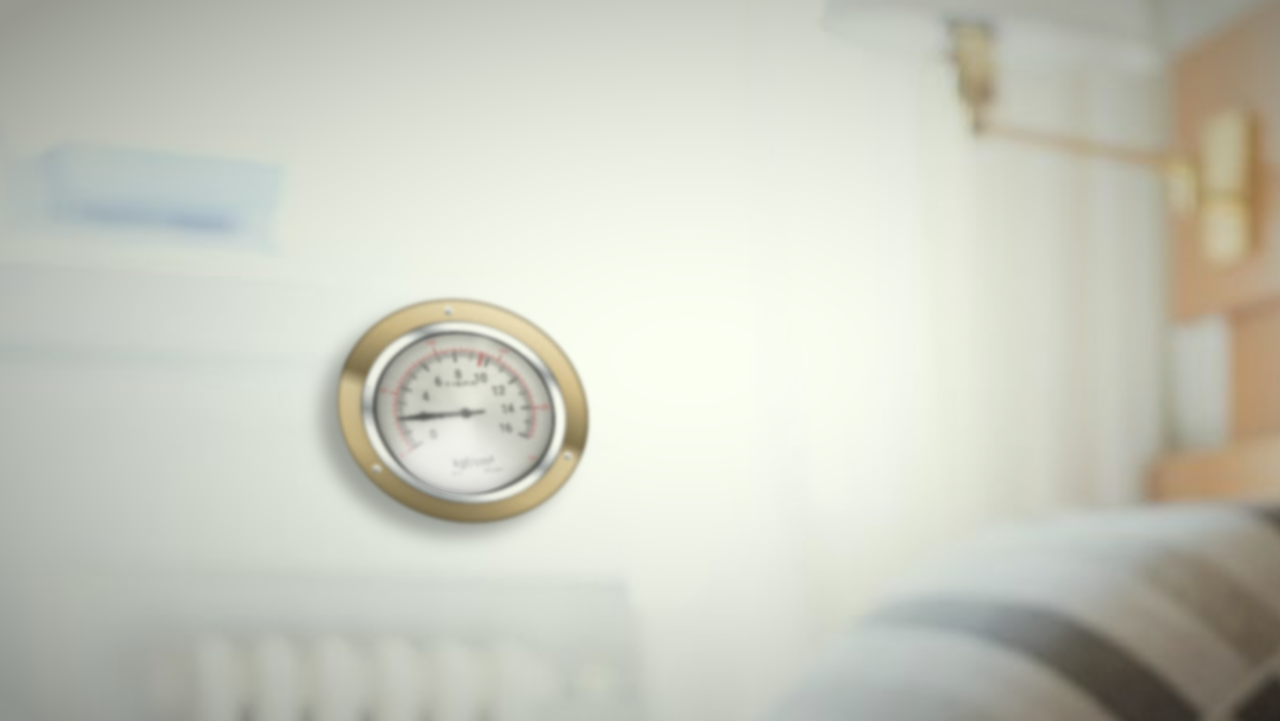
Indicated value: 2 kg/cm²
